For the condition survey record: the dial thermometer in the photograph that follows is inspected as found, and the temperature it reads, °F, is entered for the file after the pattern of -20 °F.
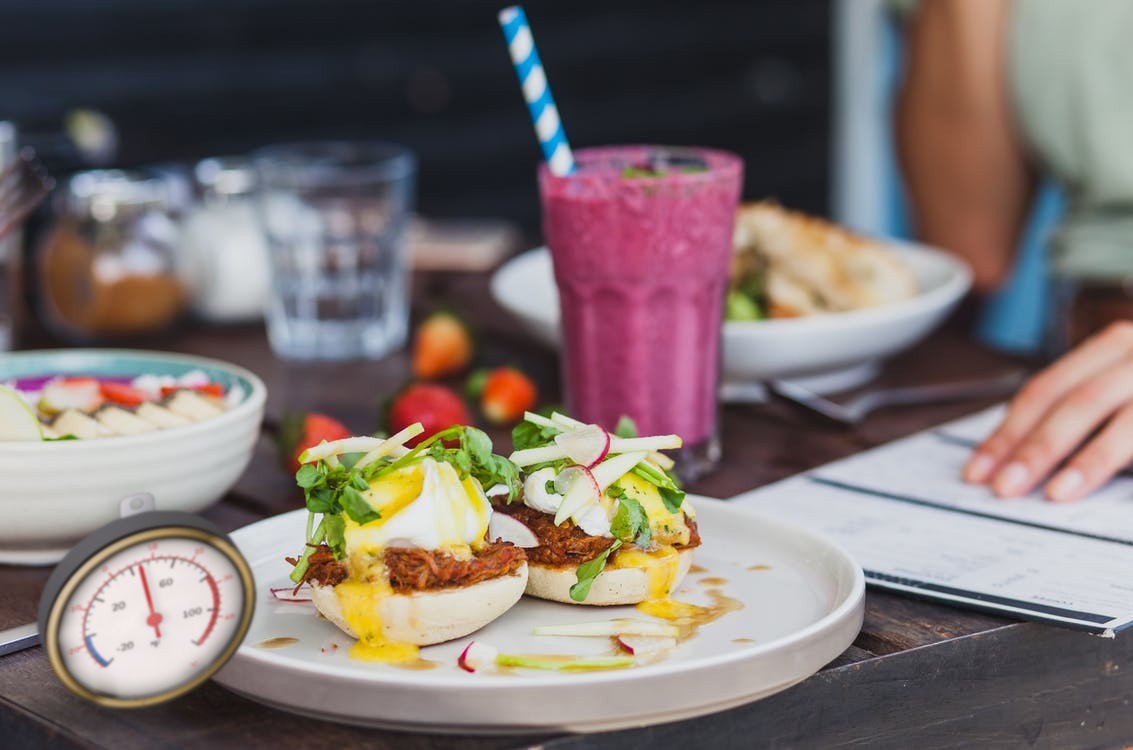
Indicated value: 44 °F
